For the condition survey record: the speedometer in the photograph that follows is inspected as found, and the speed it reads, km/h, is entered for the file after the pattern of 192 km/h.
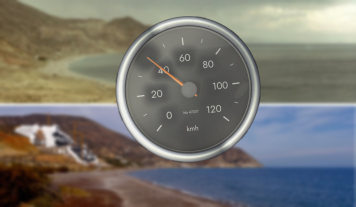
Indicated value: 40 km/h
